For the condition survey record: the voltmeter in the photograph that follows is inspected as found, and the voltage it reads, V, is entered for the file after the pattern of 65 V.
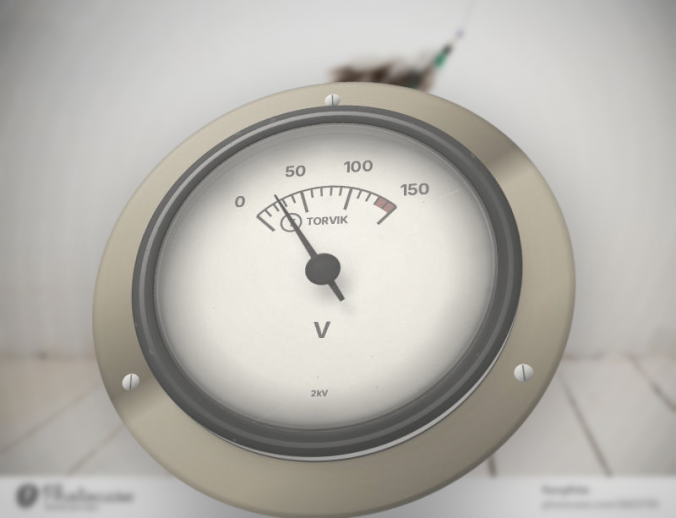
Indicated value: 25 V
